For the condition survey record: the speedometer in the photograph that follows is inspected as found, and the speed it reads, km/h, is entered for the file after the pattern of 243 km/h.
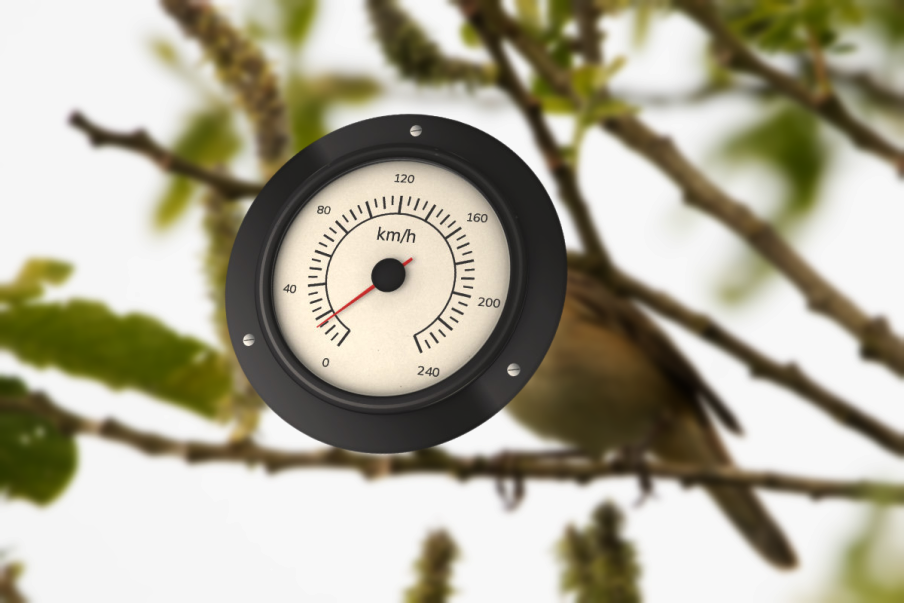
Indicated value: 15 km/h
